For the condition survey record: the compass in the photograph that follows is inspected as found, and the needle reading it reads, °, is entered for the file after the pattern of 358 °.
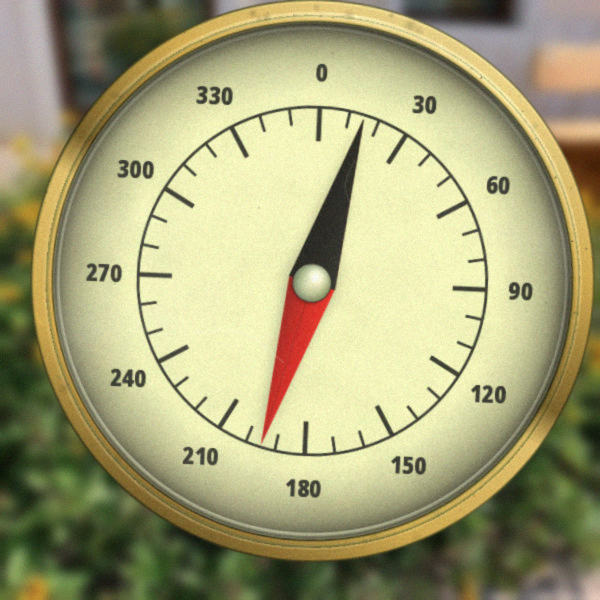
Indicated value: 195 °
